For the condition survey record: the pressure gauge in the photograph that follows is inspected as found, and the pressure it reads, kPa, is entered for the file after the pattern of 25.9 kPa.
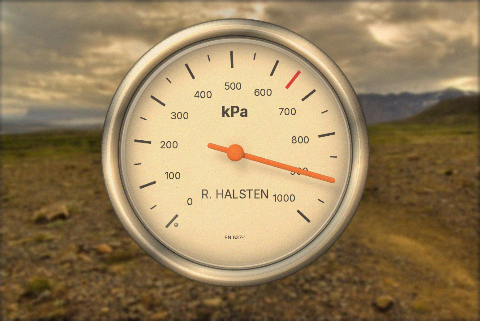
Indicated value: 900 kPa
